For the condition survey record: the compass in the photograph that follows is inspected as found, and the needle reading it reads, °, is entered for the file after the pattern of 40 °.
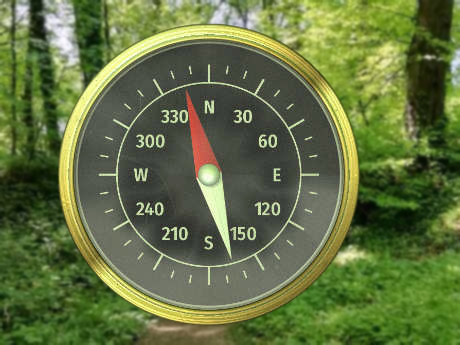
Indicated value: 345 °
